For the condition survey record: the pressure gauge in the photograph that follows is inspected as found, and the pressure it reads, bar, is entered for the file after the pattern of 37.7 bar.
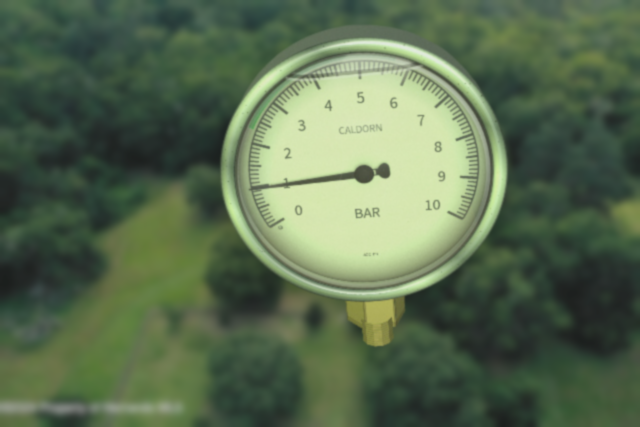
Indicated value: 1 bar
